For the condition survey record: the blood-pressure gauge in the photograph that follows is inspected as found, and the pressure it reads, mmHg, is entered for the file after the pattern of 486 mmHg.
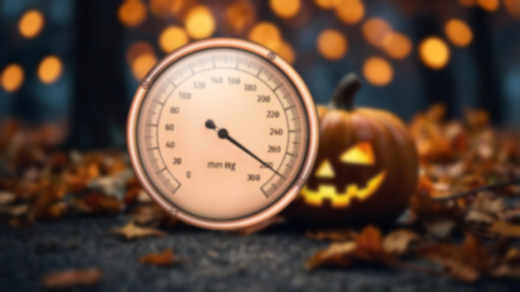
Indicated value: 280 mmHg
